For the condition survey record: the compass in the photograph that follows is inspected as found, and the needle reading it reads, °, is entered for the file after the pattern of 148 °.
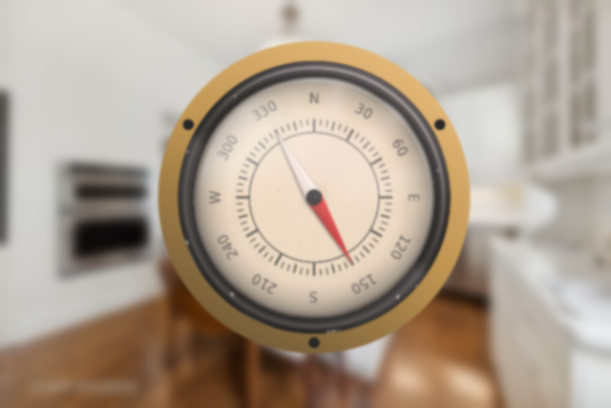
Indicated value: 150 °
